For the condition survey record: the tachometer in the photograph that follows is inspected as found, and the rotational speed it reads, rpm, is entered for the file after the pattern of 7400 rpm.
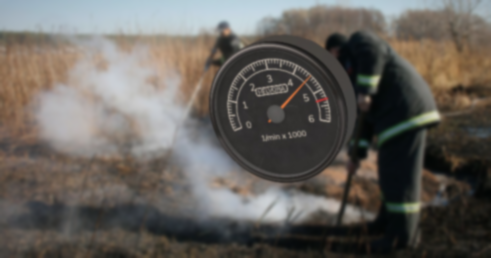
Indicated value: 4500 rpm
